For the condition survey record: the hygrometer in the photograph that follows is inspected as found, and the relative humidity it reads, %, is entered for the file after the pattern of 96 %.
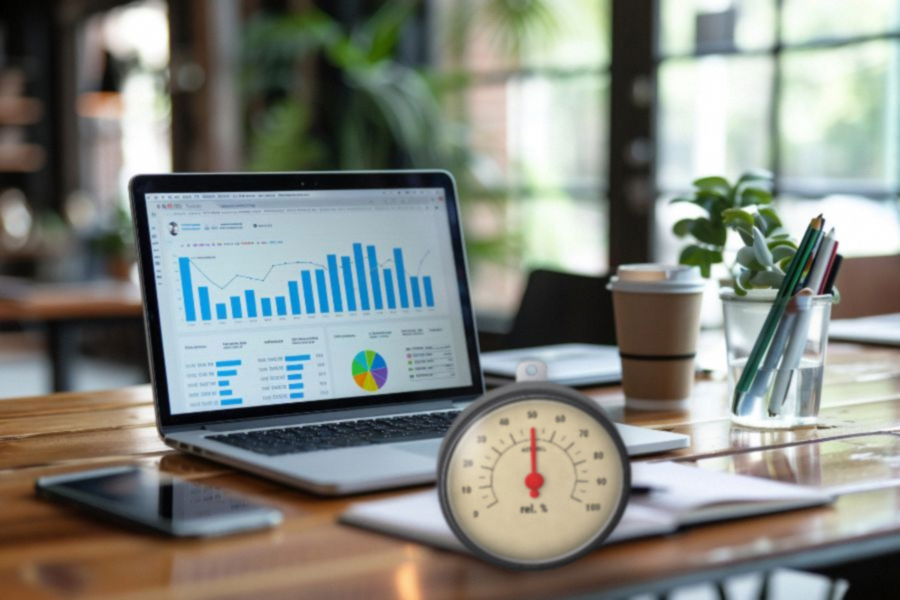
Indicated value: 50 %
